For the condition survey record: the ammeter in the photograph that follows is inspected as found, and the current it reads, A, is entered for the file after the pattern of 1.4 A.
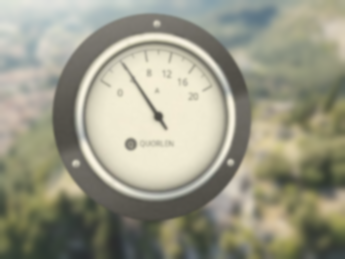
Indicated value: 4 A
